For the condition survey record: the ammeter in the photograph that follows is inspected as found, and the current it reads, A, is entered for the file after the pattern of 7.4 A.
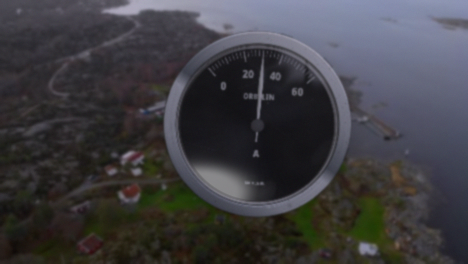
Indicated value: 30 A
